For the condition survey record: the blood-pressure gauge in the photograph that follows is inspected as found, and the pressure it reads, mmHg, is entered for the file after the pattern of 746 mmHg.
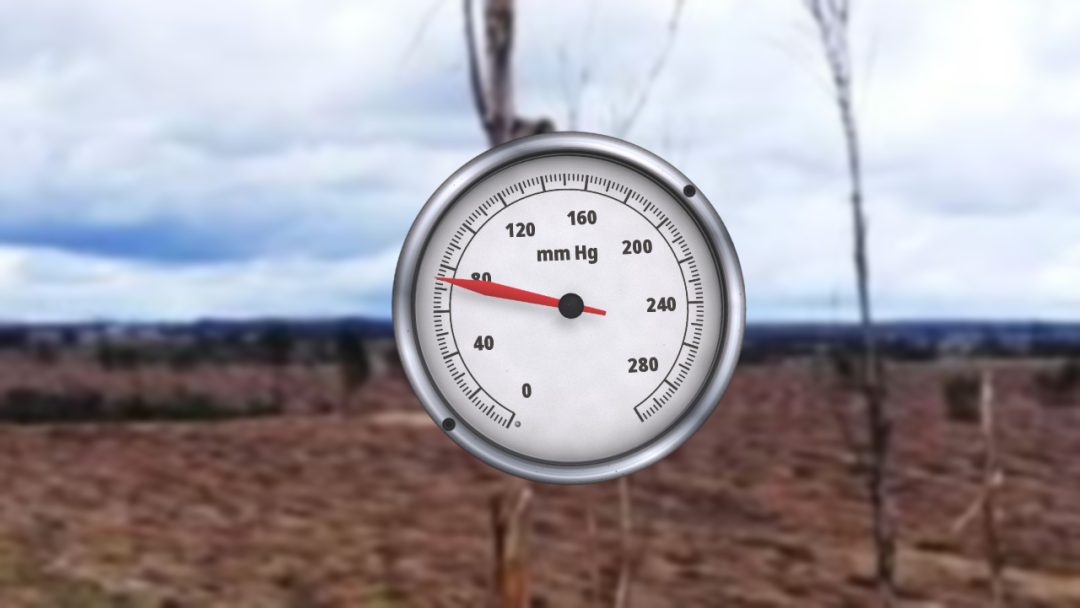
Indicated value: 74 mmHg
